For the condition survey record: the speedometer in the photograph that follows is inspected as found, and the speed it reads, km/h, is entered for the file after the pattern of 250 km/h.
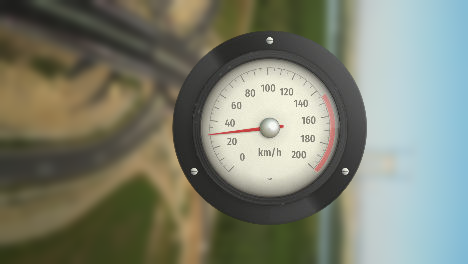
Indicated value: 30 km/h
